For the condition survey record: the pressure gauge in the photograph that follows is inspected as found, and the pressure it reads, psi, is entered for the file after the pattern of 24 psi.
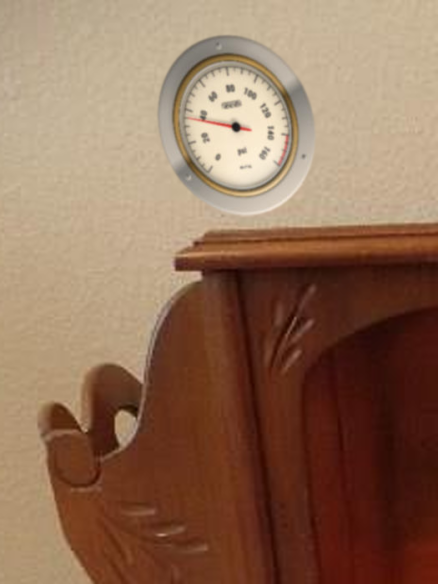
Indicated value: 35 psi
